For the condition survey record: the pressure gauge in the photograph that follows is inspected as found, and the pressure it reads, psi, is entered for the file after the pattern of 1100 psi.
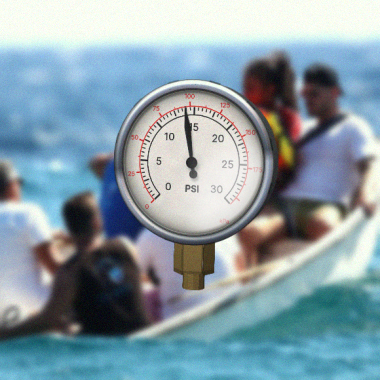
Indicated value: 14 psi
